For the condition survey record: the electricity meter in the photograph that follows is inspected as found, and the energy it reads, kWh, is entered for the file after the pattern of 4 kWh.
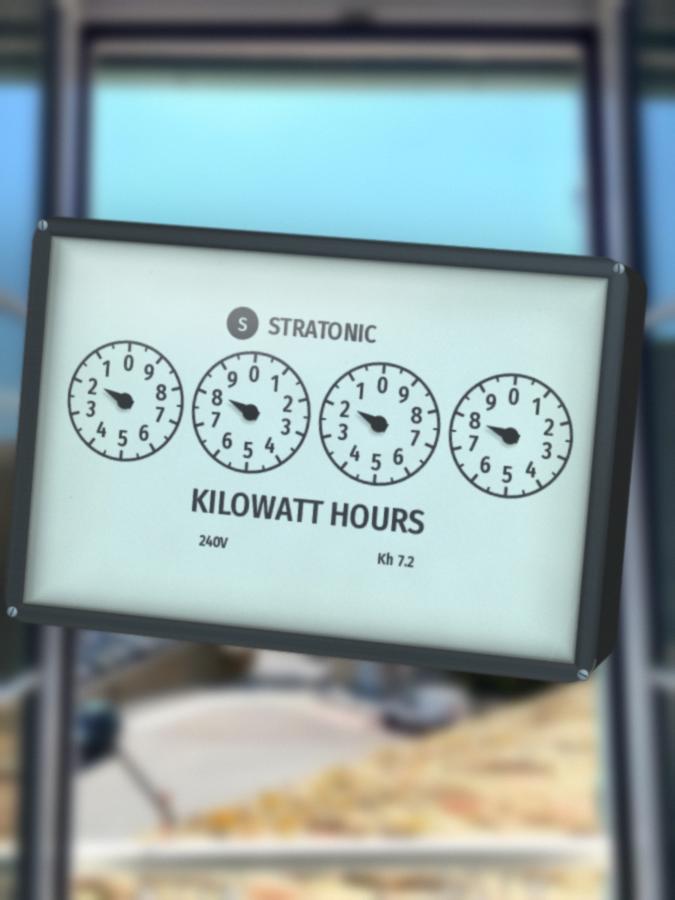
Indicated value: 1818 kWh
